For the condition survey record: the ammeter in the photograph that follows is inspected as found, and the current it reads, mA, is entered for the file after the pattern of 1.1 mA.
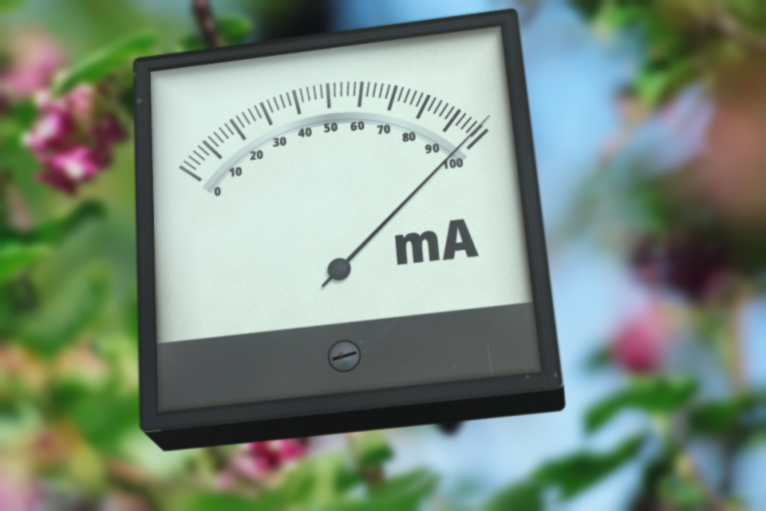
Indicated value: 98 mA
